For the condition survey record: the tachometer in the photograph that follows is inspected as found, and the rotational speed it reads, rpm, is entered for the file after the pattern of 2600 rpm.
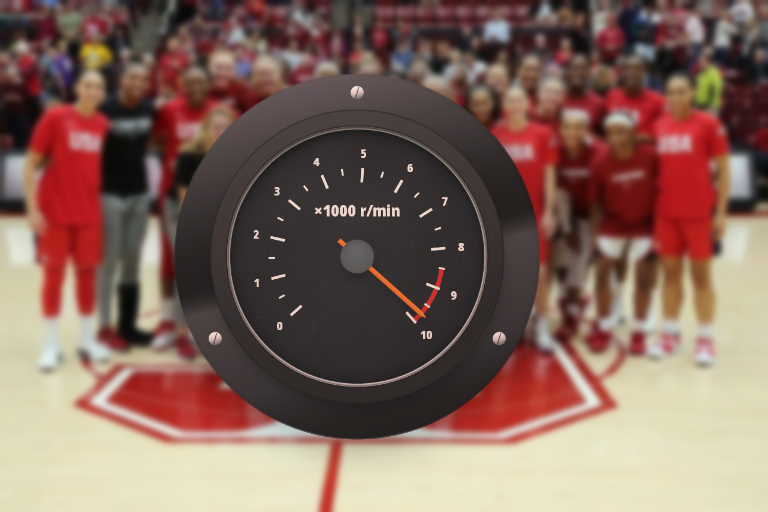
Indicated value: 9750 rpm
